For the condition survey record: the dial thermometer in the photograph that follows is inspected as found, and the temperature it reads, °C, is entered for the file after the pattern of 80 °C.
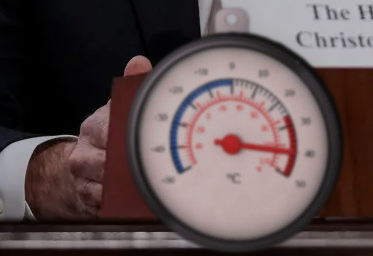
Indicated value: 40 °C
